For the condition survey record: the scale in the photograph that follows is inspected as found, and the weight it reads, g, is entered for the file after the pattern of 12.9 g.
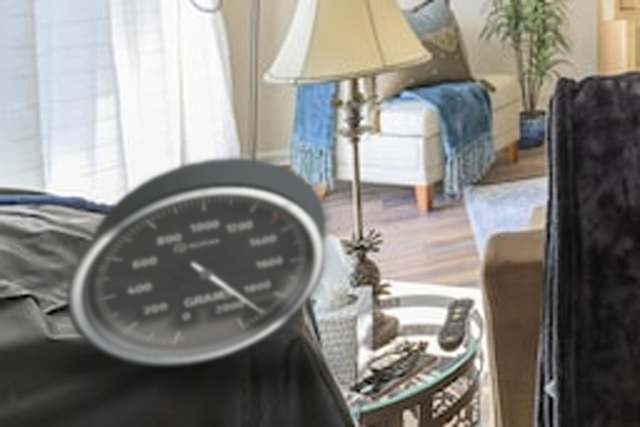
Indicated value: 1900 g
